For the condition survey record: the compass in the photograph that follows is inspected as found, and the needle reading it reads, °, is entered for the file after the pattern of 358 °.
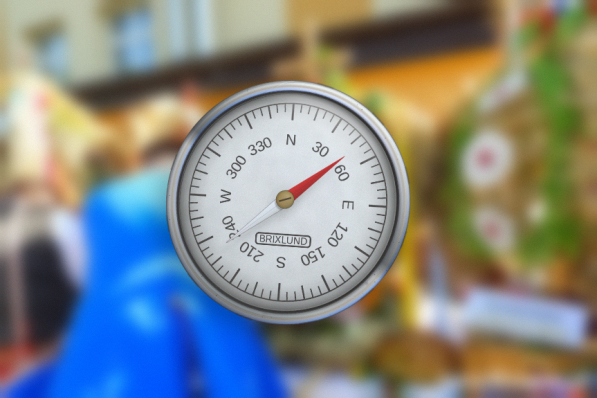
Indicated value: 50 °
